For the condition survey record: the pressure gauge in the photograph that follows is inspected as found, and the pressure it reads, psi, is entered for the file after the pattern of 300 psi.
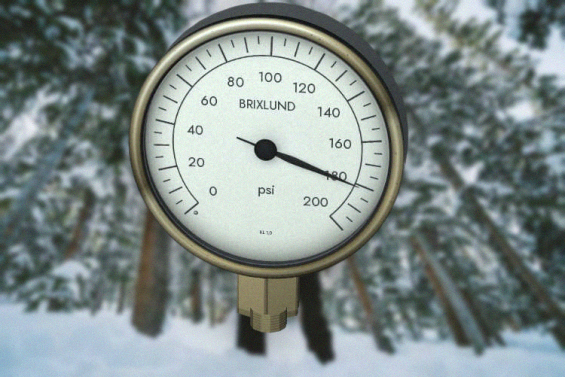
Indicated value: 180 psi
